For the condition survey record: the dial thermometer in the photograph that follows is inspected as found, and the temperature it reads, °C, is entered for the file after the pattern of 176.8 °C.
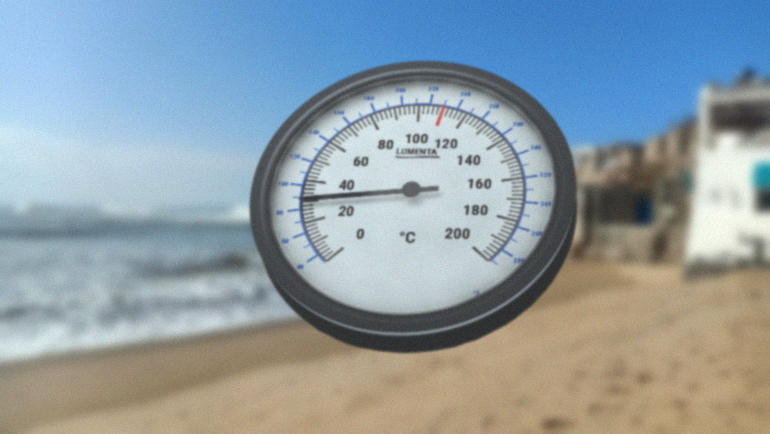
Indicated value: 30 °C
